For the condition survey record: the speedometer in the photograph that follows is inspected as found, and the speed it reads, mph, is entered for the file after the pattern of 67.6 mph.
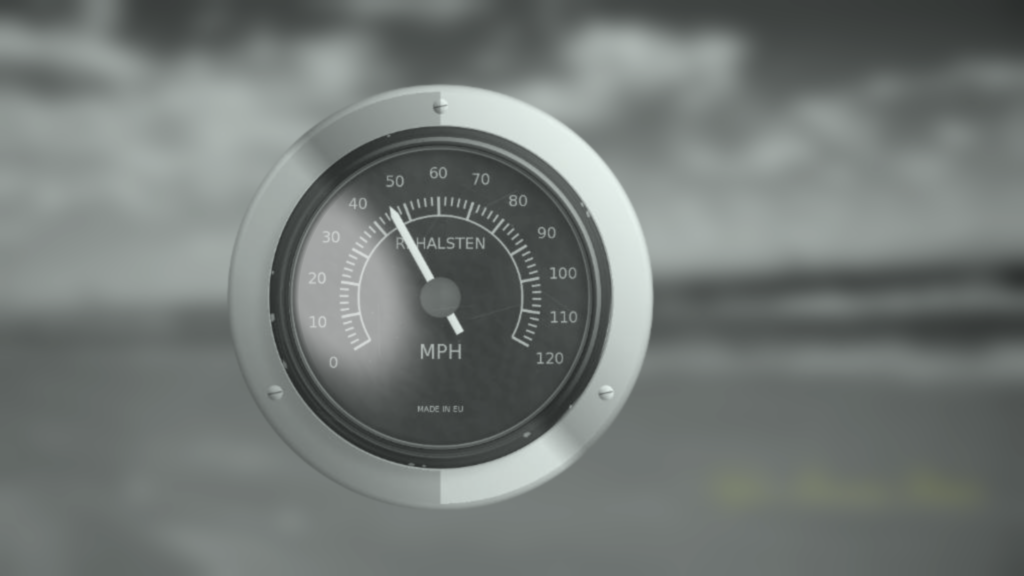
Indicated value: 46 mph
